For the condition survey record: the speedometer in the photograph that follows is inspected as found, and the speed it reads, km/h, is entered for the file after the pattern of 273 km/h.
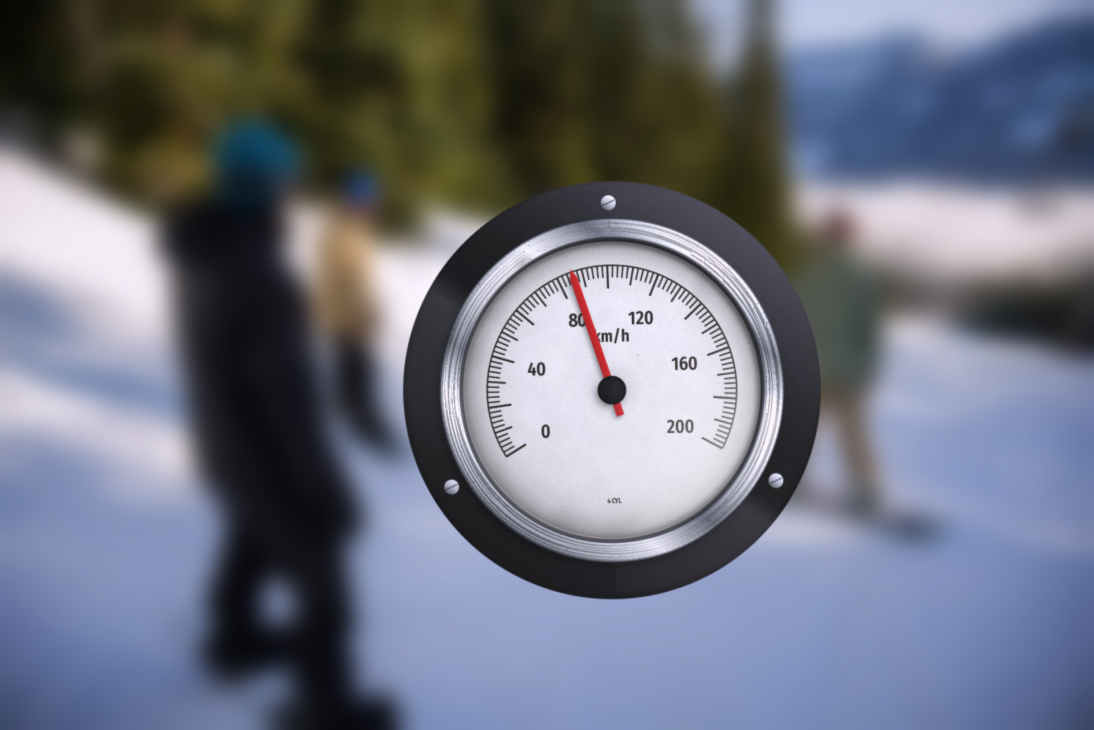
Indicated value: 86 km/h
